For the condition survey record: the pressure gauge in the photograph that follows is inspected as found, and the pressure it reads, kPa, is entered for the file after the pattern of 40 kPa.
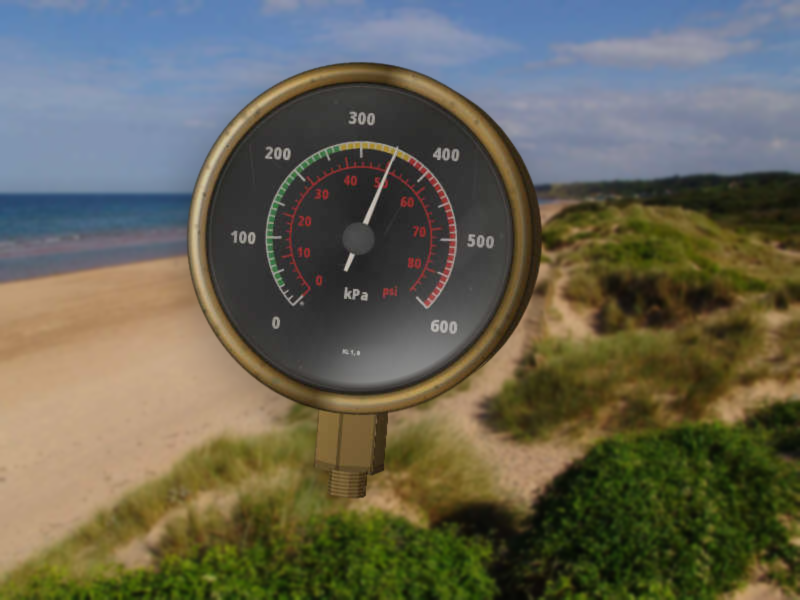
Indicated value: 350 kPa
